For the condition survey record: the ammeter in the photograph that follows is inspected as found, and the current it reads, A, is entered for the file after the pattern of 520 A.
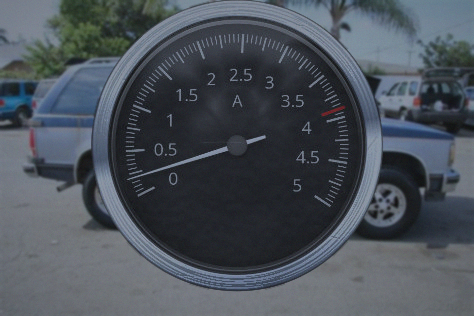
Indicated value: 0.2 A
